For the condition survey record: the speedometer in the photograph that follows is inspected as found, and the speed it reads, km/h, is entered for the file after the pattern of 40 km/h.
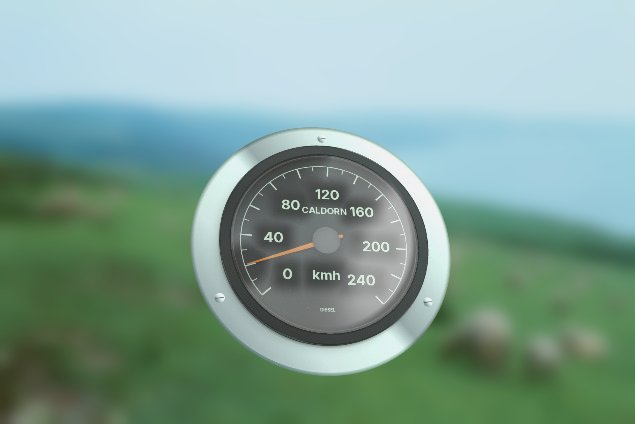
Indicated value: 20 km/h
